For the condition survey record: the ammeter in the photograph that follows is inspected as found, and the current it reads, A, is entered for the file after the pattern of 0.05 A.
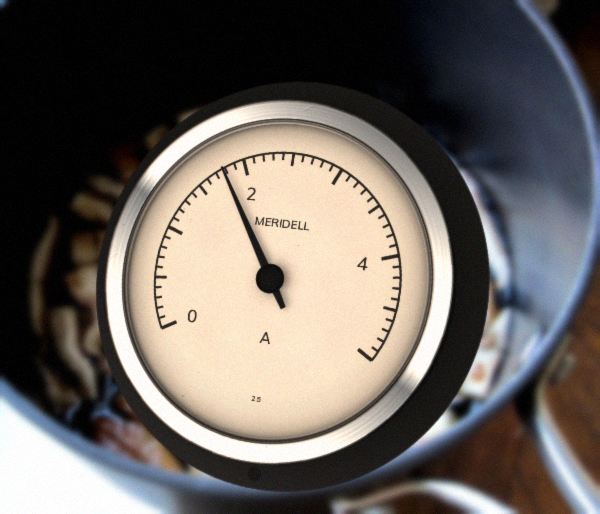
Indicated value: 1.8 A
